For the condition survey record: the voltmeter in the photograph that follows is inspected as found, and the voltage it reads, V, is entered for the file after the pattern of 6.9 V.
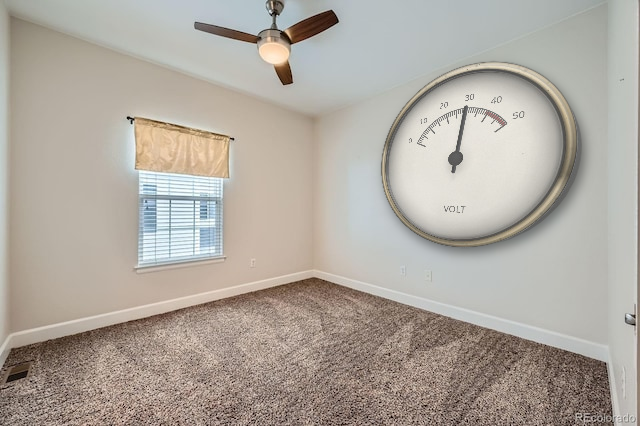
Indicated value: 30 V
